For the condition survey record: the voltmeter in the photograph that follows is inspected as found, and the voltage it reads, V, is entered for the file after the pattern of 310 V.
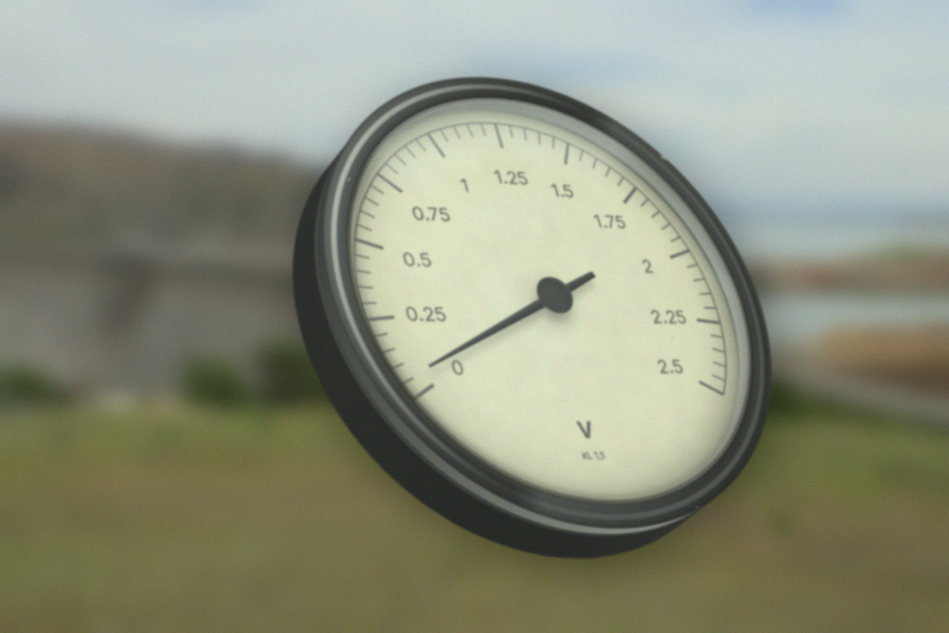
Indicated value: 0.05 V
